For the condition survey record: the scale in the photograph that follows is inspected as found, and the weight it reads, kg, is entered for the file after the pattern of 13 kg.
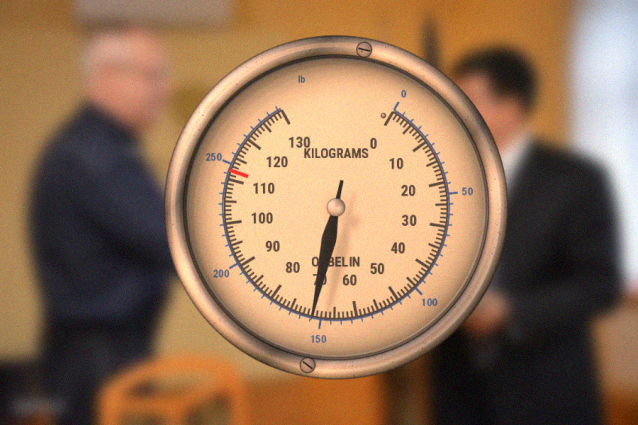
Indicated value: 70 kg
